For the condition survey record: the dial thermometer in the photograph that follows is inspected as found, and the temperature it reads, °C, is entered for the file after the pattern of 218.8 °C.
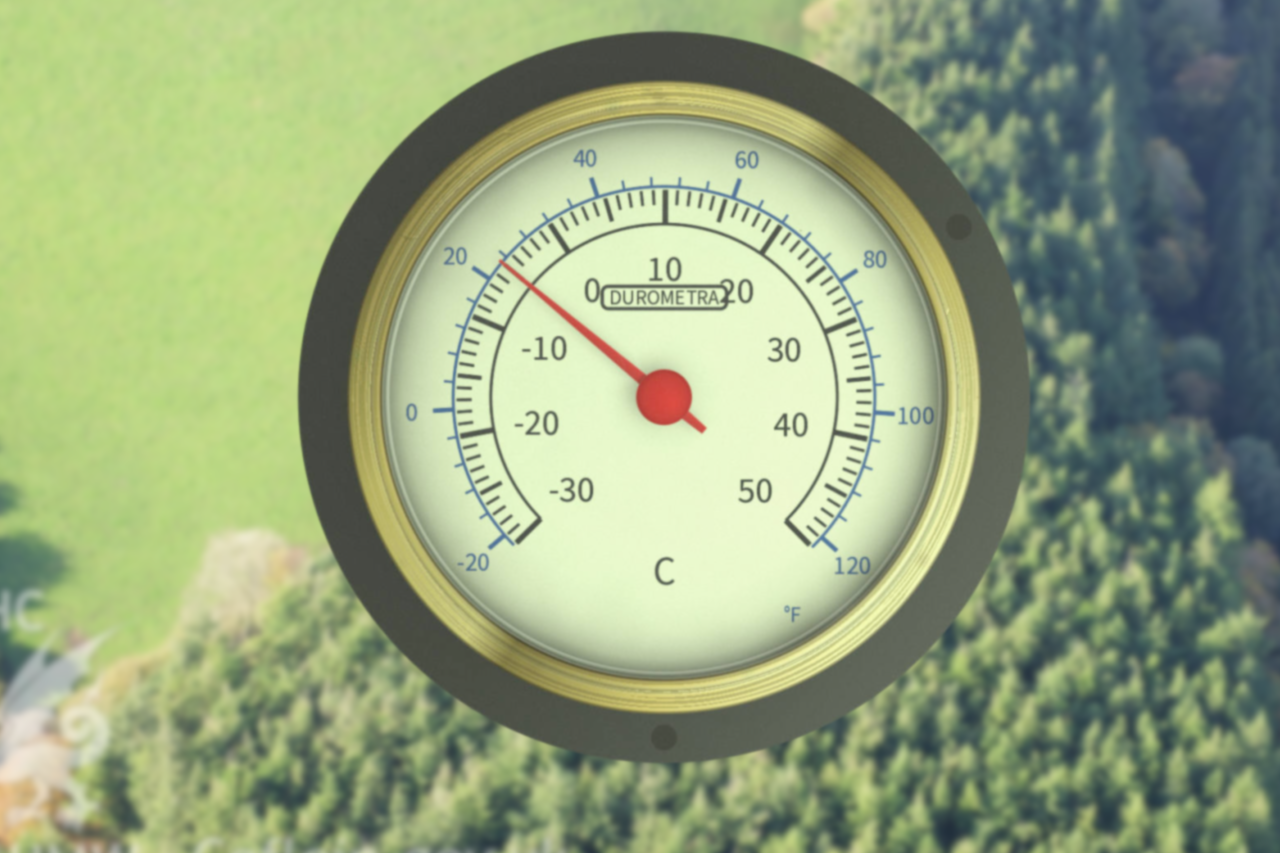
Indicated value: -5 °C
